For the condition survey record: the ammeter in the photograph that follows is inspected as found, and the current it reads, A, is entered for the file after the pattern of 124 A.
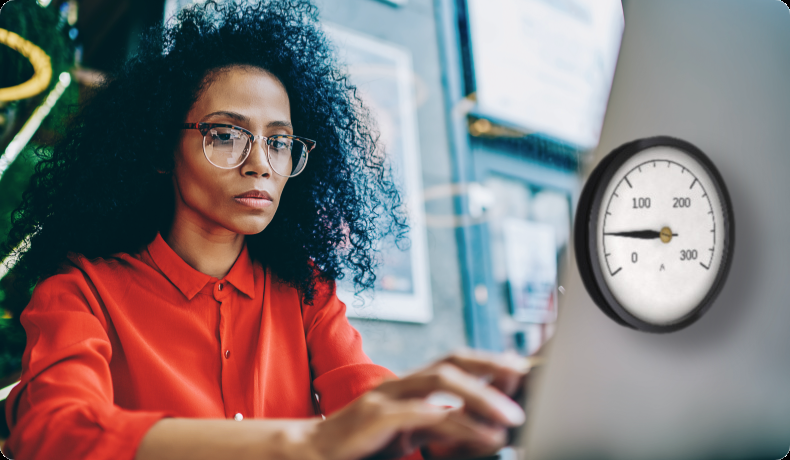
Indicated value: 40 A
